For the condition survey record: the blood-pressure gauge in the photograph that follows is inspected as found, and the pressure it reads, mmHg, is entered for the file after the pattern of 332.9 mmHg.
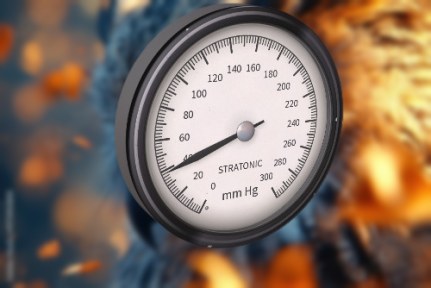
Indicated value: 40 mmHg
